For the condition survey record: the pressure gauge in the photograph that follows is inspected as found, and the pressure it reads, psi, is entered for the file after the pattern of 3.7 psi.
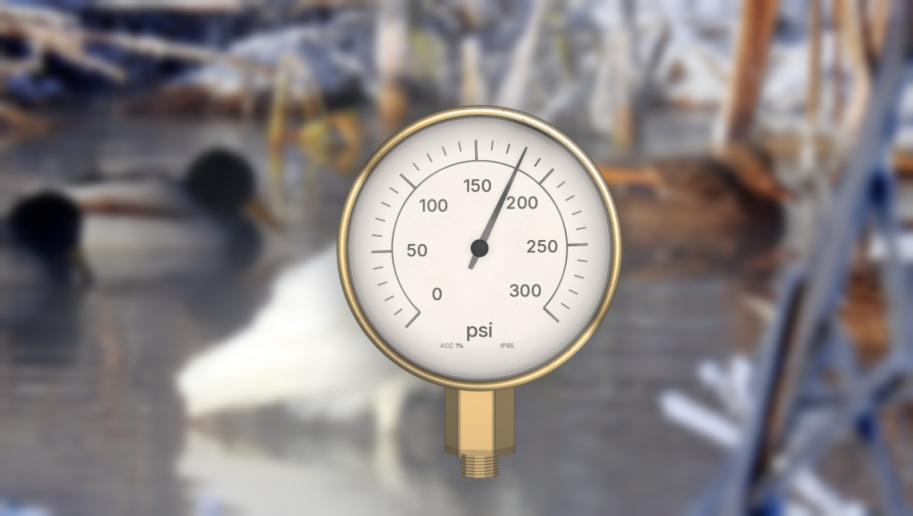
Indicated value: 180 psi
